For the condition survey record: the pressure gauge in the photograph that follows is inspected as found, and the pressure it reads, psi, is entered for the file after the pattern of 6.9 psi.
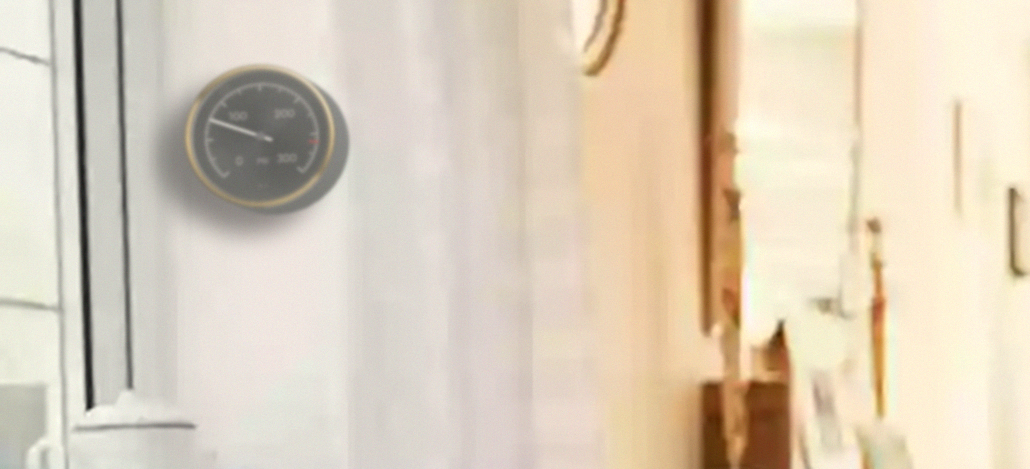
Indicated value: 75 psi
